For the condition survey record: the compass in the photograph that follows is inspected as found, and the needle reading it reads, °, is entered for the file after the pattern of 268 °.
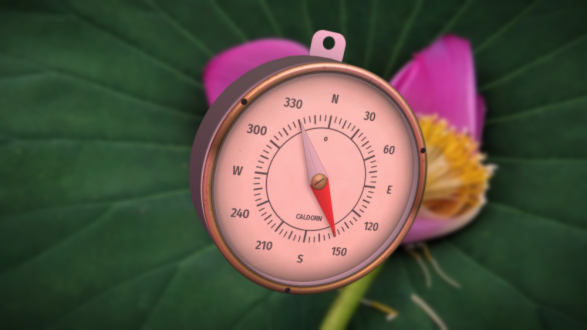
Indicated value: 150 °
